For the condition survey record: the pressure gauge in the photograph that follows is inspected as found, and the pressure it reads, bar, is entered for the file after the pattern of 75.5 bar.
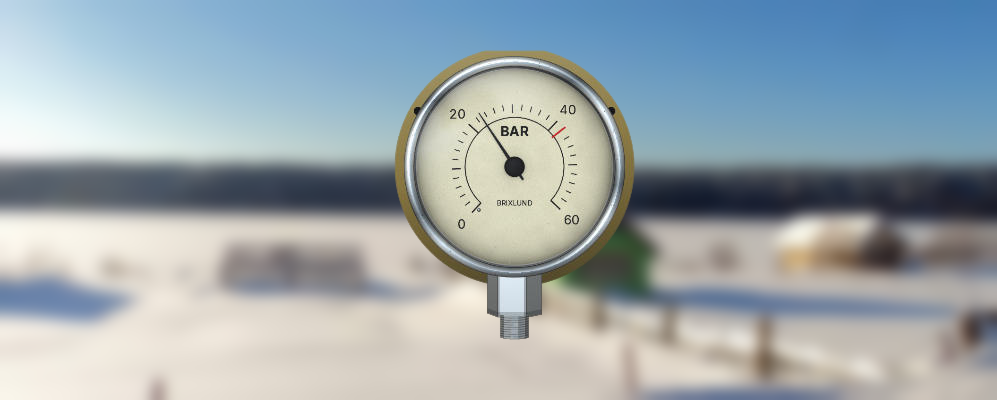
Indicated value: 23 bar
